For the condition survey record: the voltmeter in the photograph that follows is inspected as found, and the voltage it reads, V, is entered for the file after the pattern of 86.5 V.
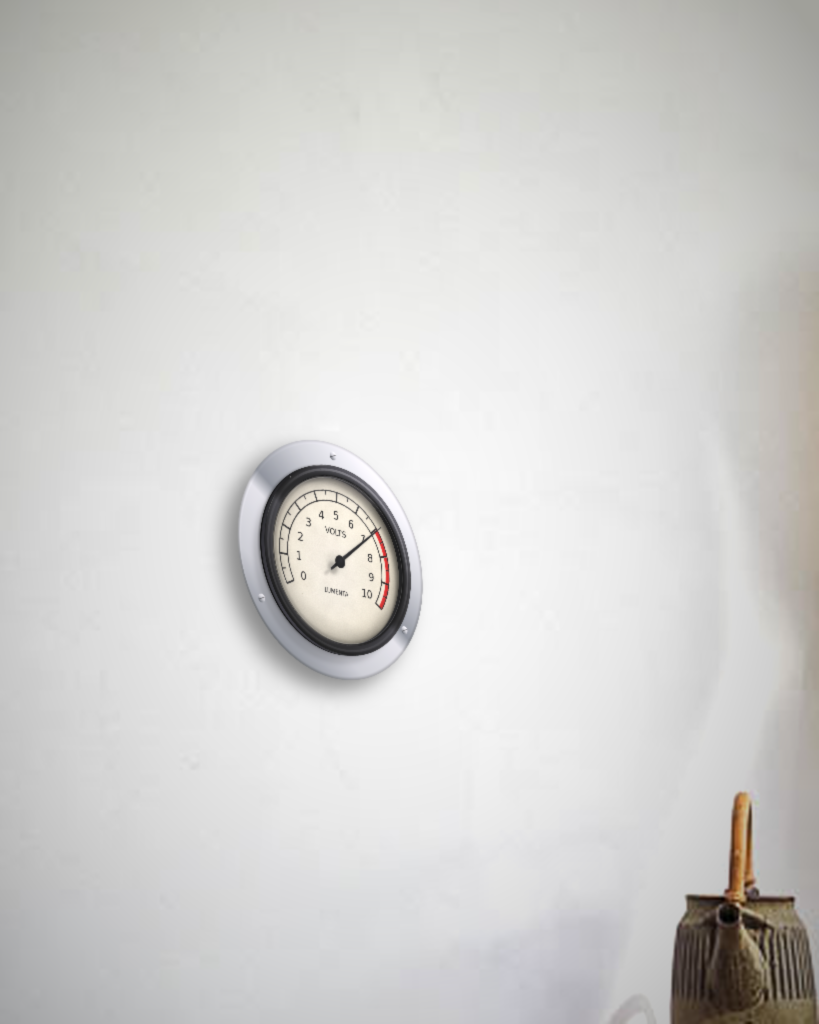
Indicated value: 7 V
